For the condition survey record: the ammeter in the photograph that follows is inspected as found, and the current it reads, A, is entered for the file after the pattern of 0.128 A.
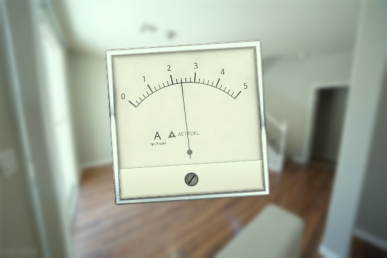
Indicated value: 2.4 A
